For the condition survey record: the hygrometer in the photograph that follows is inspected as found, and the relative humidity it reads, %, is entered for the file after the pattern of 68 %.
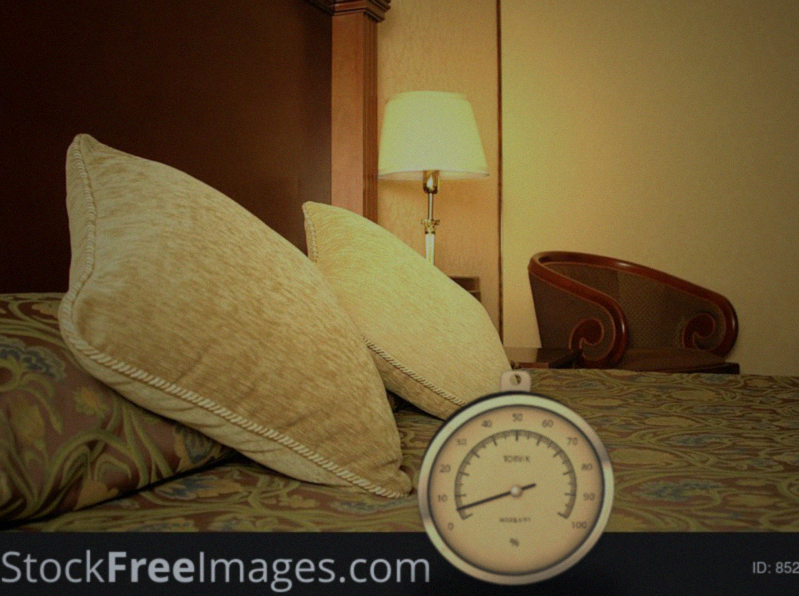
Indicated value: 5 %
